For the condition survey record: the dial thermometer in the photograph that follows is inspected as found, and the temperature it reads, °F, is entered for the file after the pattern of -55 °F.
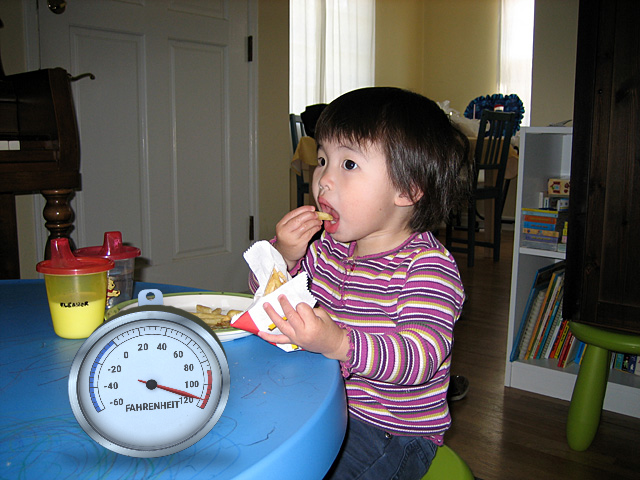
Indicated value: 112 °F
